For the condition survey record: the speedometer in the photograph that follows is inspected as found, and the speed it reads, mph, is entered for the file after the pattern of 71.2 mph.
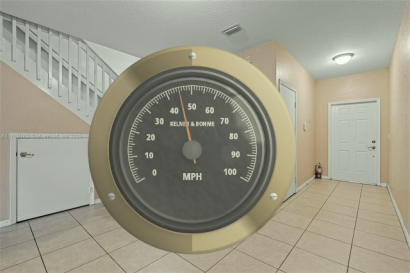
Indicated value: 45 mph
